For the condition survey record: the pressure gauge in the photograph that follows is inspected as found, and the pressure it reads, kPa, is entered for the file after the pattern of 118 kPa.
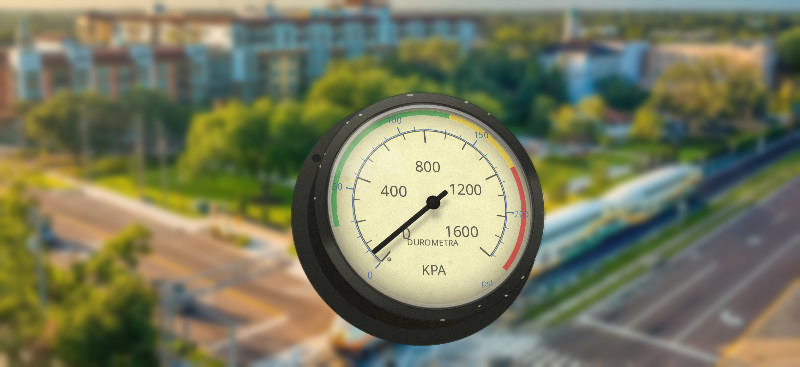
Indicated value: 50 kPa
